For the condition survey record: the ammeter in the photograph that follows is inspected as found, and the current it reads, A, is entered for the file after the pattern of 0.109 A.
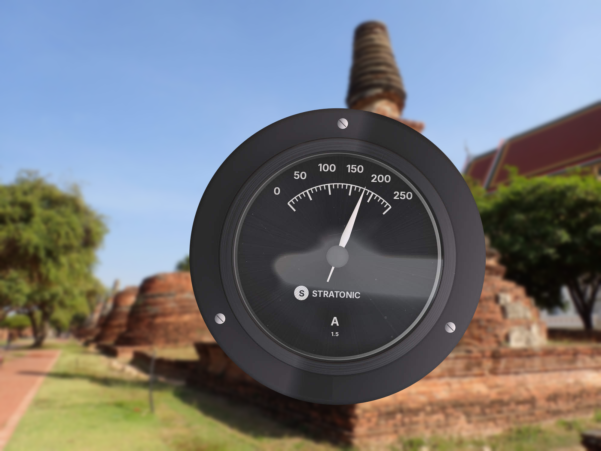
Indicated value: 180 A
